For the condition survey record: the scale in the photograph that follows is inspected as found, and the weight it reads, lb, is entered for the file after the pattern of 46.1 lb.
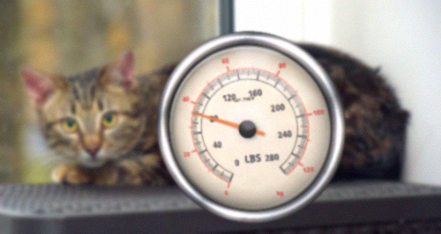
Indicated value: 80 lb
